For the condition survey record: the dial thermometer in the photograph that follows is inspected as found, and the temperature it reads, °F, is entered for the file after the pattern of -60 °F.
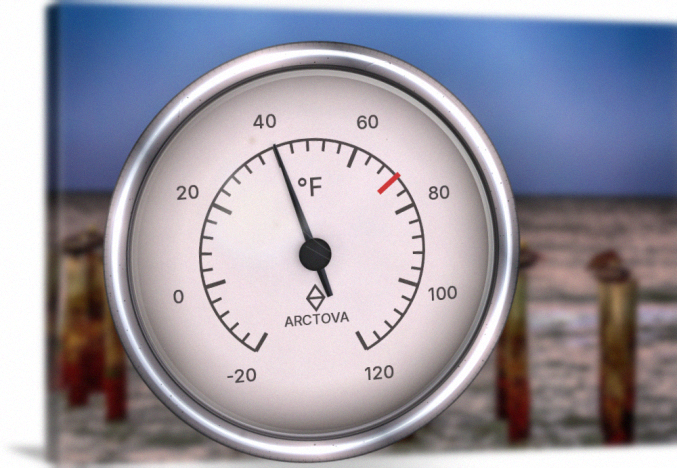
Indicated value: 40 °F
